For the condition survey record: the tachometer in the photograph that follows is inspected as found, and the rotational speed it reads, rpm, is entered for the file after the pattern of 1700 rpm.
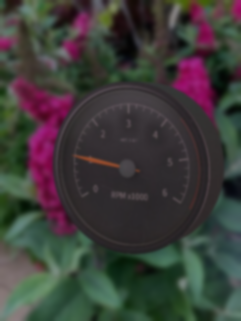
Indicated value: 1000 rpm
